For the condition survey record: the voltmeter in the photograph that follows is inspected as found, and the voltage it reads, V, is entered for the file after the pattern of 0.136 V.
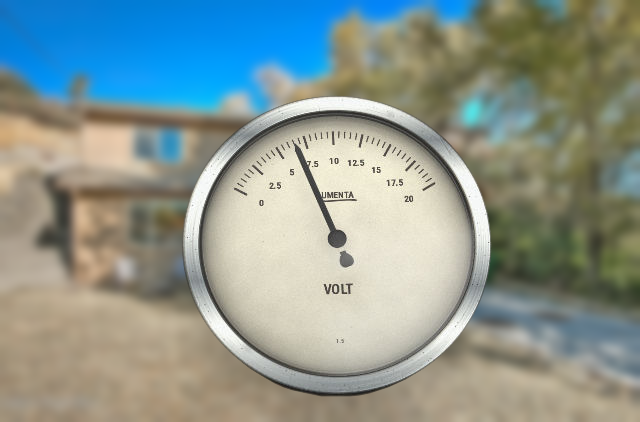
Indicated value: 6.5 V
